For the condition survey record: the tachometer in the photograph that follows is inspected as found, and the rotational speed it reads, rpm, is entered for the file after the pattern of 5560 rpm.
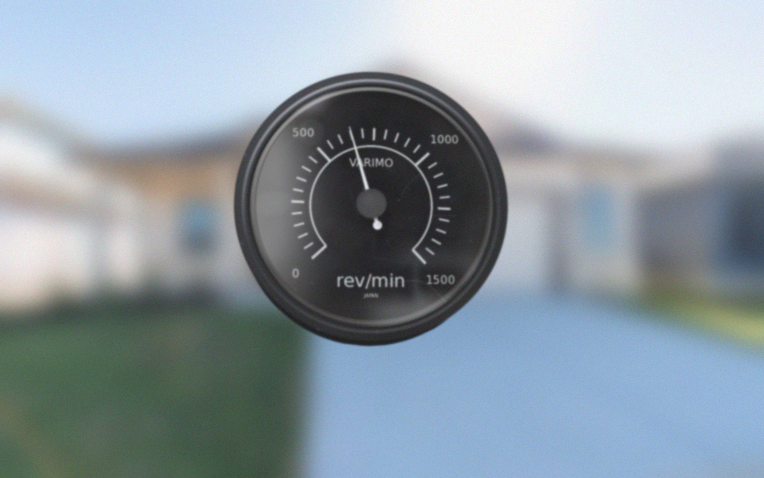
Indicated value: 650 rpm
